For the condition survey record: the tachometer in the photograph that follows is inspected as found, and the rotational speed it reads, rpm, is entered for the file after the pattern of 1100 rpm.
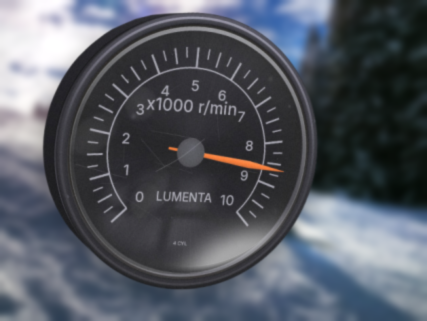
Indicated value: 8625 rpm
